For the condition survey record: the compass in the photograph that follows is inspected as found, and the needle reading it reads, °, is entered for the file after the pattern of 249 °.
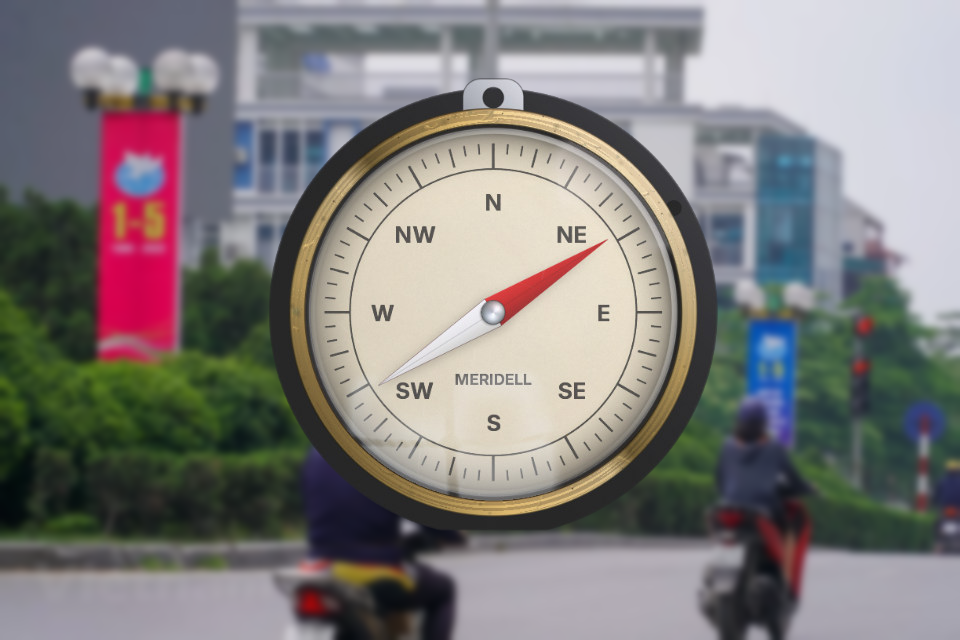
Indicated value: 57.5 °
